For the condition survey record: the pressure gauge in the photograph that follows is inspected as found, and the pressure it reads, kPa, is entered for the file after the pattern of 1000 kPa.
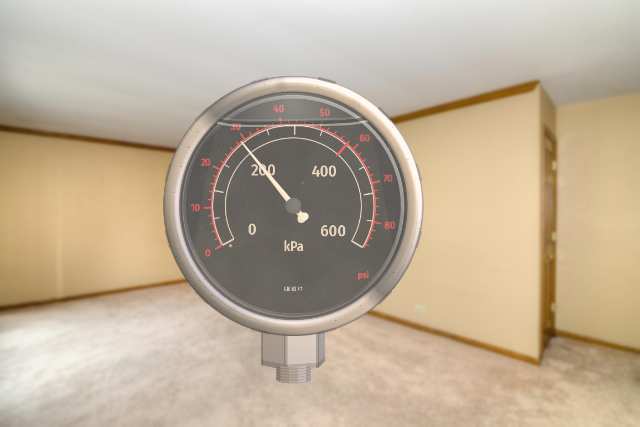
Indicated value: 200 kPa
